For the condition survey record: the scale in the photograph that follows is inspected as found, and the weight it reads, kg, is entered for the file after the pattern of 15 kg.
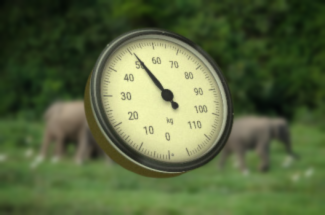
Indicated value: 50 kg
